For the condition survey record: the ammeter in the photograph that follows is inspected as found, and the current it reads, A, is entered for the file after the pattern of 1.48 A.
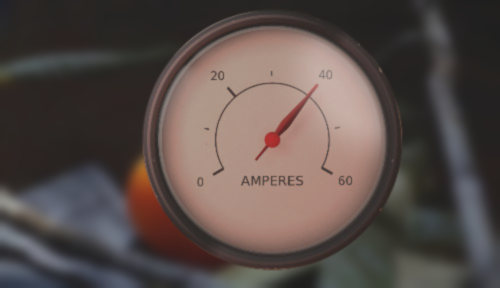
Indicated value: 40 A
